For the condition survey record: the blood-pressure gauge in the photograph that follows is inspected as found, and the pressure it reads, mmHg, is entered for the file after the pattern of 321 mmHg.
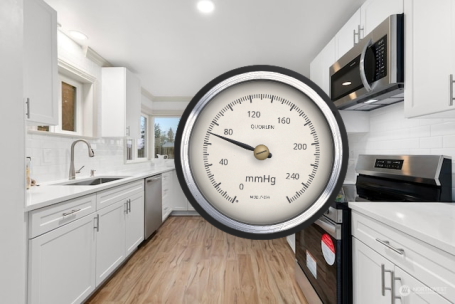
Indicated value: 70 mmHg
